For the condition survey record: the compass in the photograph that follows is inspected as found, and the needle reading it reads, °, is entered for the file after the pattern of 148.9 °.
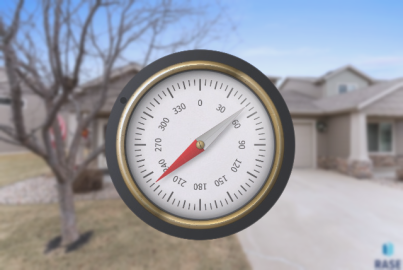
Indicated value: 230 °
